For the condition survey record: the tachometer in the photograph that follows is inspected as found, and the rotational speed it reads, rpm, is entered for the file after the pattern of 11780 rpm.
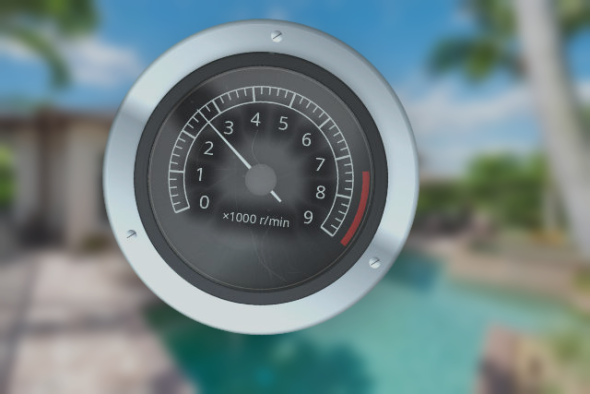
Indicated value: 2600 rpm
